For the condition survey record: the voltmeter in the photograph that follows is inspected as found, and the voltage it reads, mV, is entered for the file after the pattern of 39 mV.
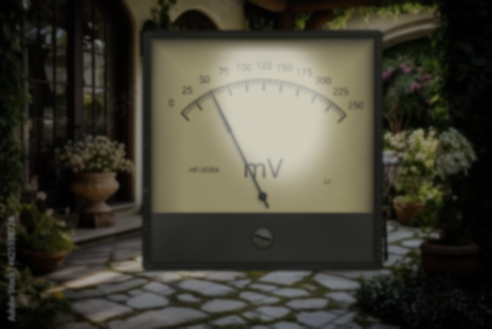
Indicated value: 50 mV
